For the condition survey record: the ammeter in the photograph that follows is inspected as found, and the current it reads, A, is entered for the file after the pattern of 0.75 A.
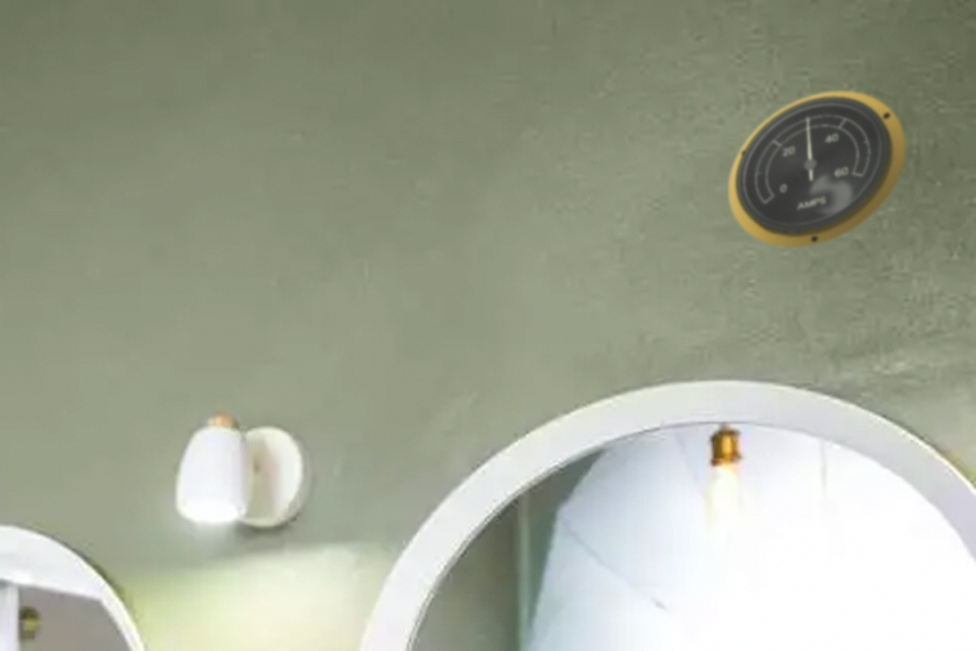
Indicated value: 30 A
